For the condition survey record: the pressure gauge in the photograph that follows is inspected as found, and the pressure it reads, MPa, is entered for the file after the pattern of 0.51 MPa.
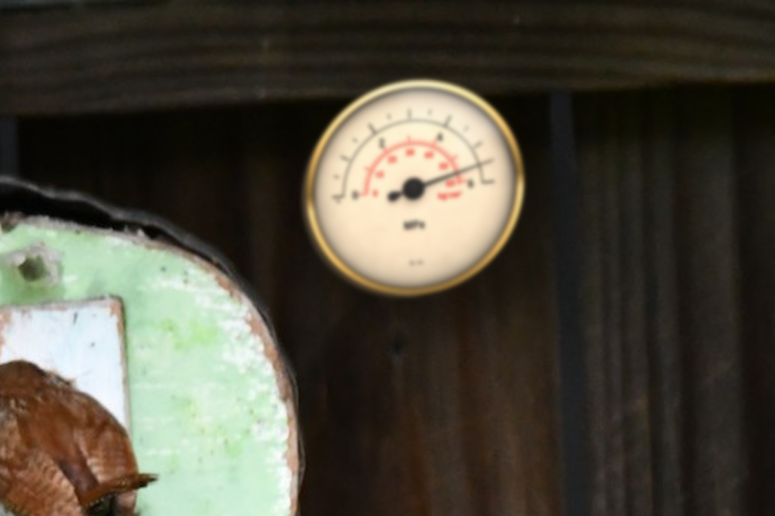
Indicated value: 5.5 MPa
